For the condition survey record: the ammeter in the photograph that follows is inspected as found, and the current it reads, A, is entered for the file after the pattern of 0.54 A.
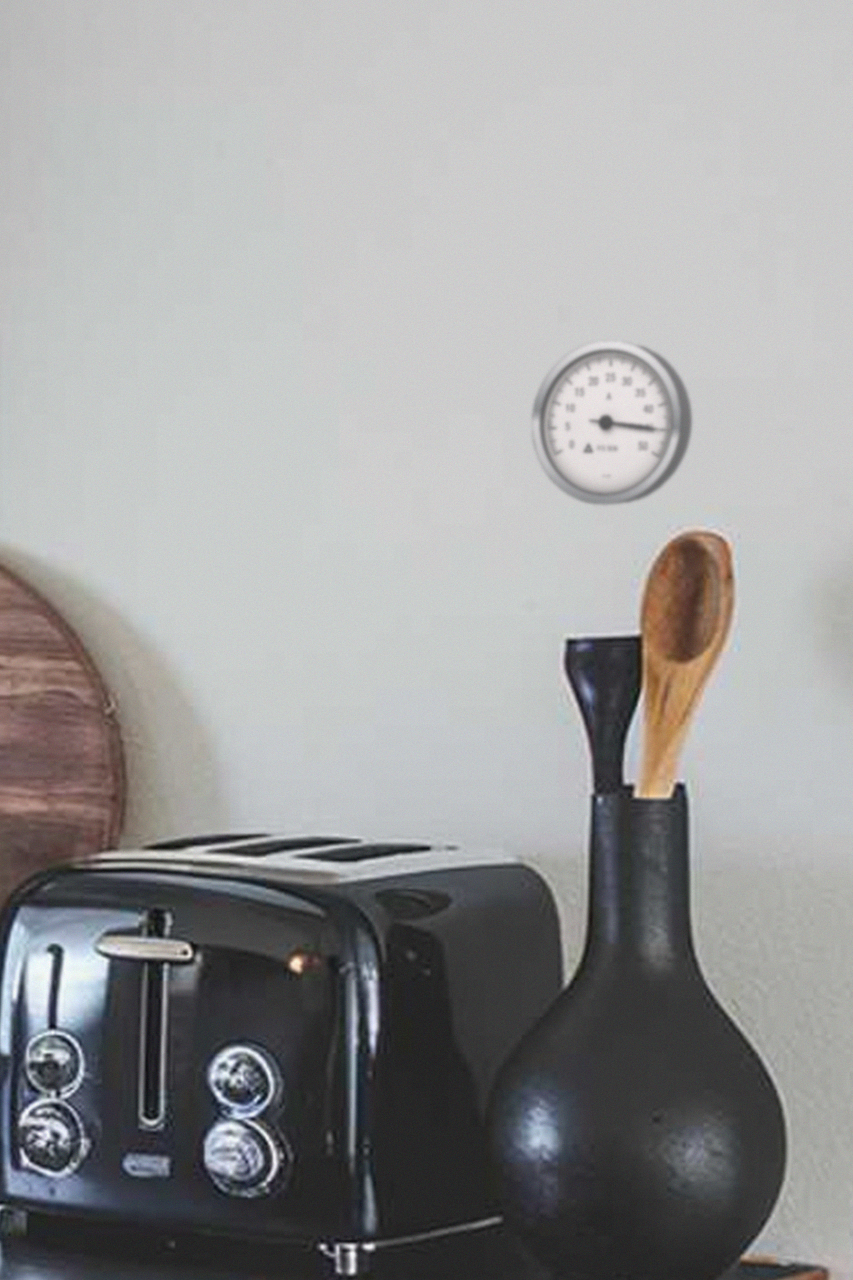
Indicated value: 45 A
